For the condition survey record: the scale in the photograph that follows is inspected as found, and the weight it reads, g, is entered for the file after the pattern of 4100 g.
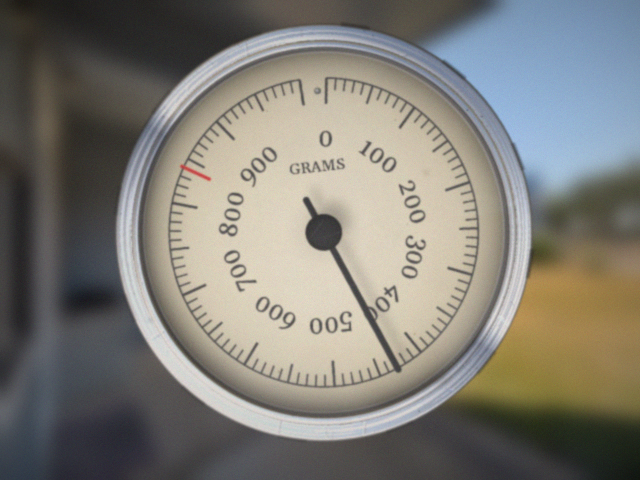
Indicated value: 430 g
